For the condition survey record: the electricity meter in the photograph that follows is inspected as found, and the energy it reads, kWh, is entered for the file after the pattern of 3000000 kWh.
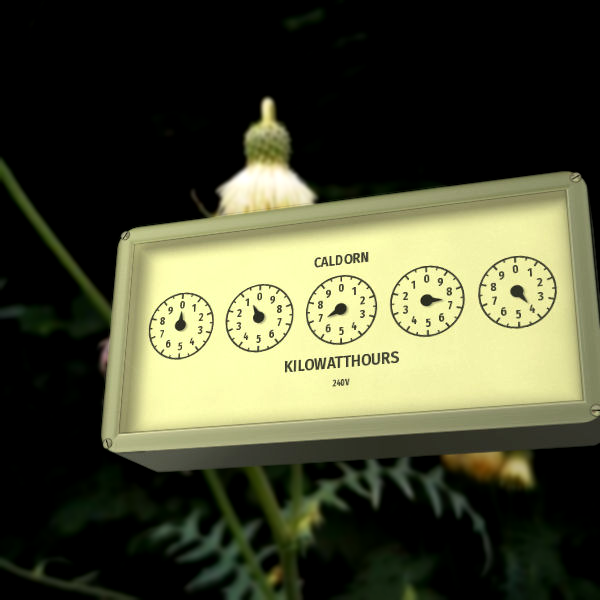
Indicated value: 674 kWh
